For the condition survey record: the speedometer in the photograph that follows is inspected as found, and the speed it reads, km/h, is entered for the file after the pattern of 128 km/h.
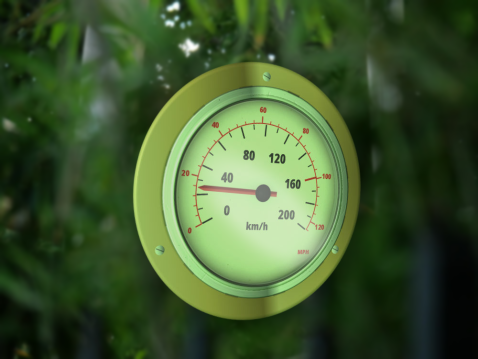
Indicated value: 25 km/h
